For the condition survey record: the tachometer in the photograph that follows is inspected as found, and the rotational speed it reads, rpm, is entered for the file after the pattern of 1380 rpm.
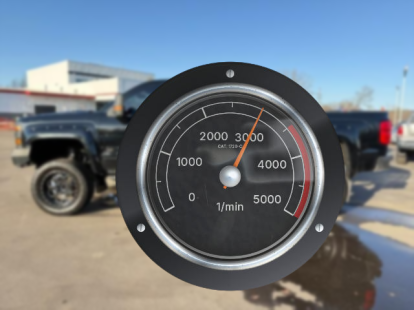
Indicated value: 3000 rpm
